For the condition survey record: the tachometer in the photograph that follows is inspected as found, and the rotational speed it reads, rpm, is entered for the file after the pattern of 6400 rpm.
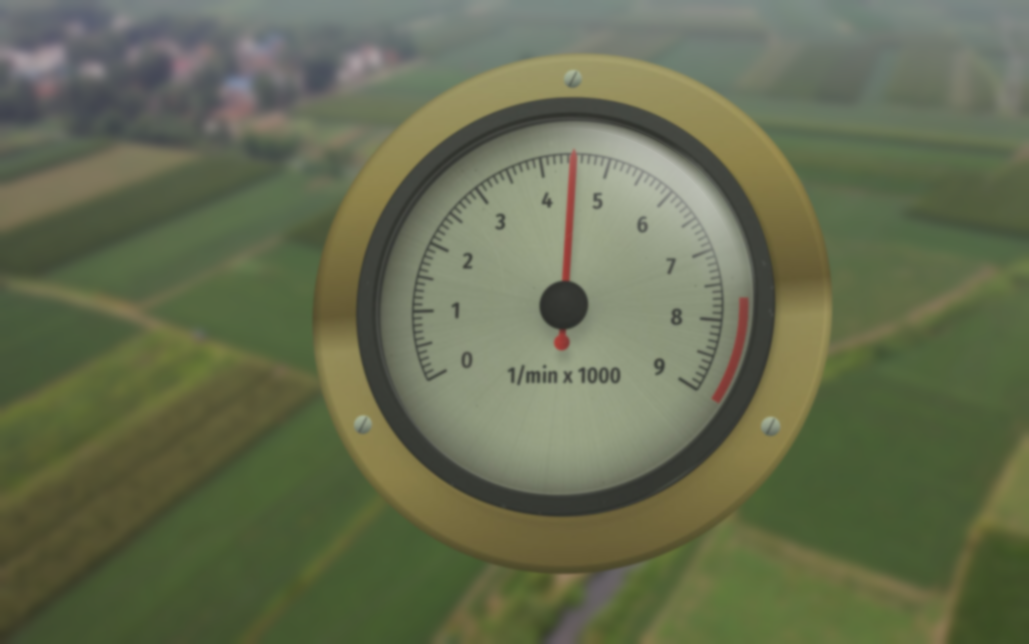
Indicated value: 4500 rpm
